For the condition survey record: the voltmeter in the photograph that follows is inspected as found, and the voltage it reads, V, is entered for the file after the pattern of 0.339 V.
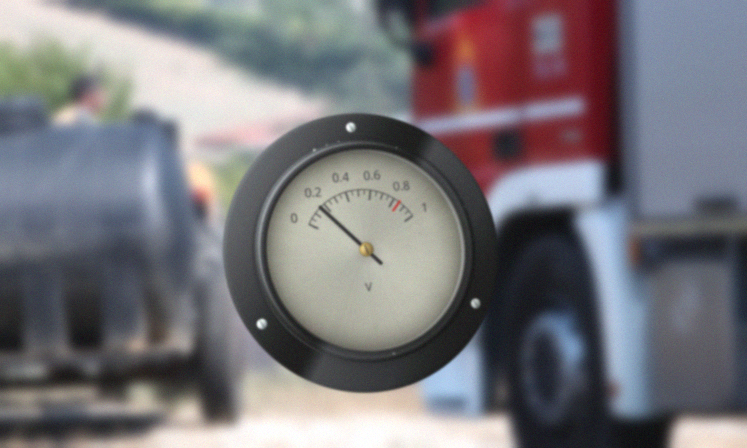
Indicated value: 0.15 V
